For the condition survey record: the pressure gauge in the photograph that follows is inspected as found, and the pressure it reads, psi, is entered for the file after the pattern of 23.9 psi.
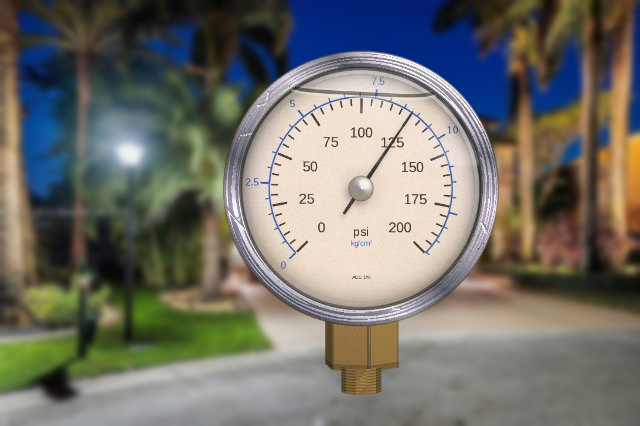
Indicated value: 125 psi
